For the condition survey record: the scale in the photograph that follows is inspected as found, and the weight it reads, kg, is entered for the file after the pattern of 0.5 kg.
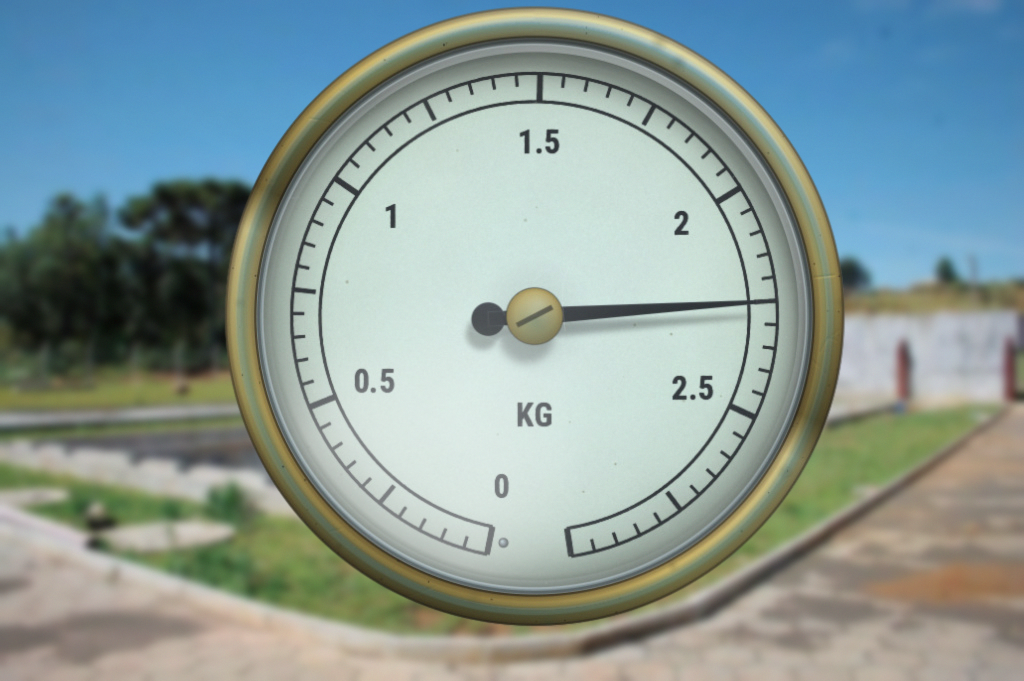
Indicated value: 2.25 kg
